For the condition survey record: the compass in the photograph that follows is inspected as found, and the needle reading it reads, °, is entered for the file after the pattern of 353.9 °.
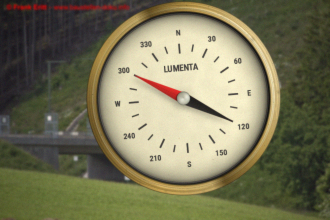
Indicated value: 300 °
